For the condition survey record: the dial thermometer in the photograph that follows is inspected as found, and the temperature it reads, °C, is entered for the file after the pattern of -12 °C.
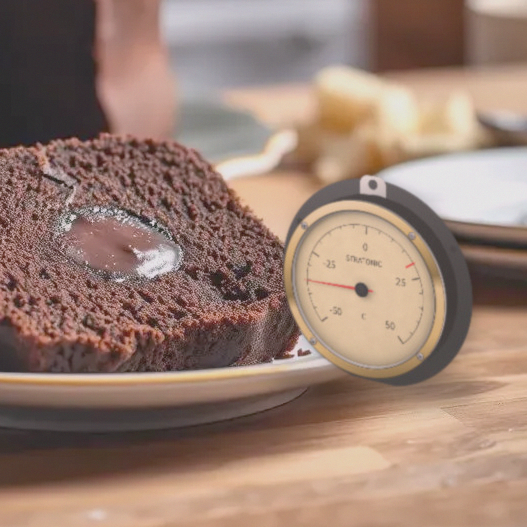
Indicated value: -35 °C
